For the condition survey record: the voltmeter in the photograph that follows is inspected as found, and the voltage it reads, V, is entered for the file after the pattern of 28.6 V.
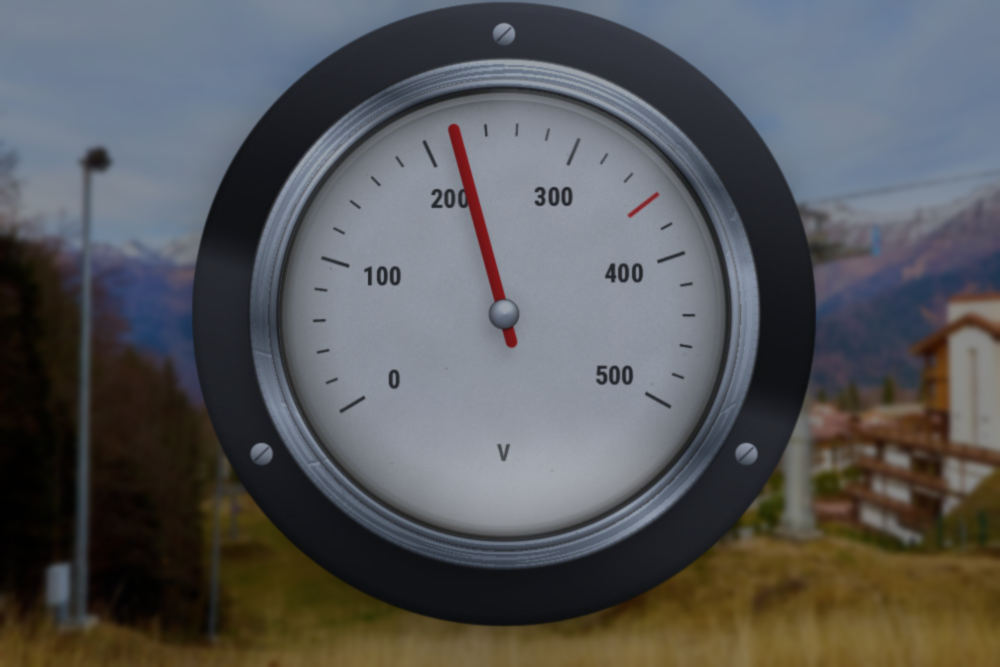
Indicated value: 220 V
